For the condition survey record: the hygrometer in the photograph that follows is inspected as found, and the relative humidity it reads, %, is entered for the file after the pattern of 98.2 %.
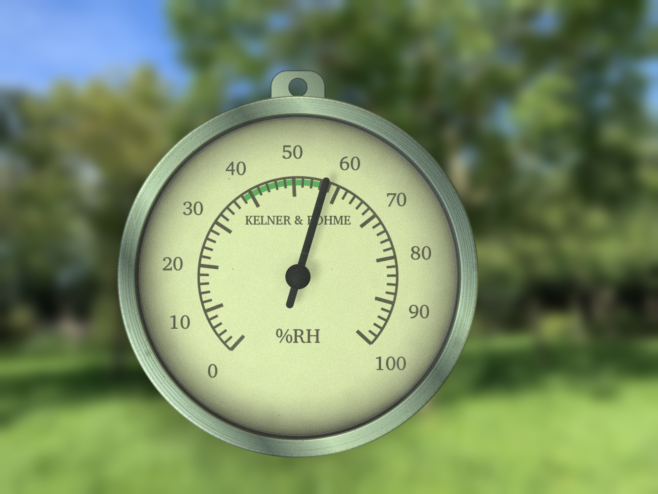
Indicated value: 57 %
